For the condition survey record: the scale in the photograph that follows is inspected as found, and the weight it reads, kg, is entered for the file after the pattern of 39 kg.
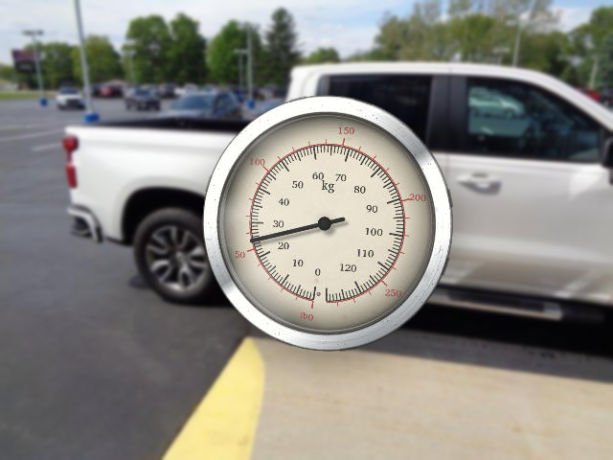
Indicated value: 25 kg
